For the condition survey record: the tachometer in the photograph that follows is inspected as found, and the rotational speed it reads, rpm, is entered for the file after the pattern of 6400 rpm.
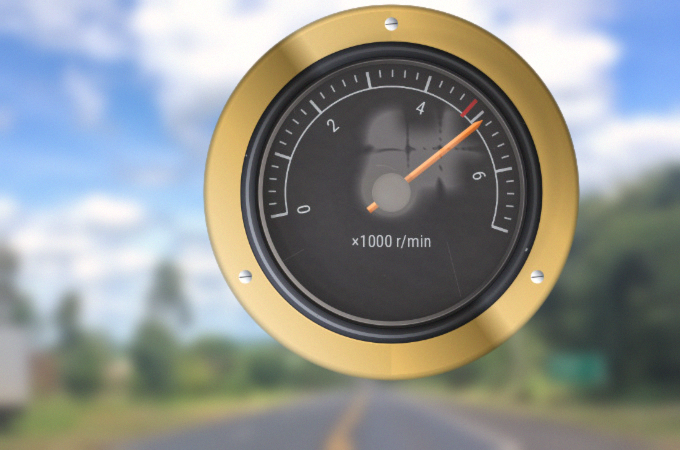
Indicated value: 5100 rpm
